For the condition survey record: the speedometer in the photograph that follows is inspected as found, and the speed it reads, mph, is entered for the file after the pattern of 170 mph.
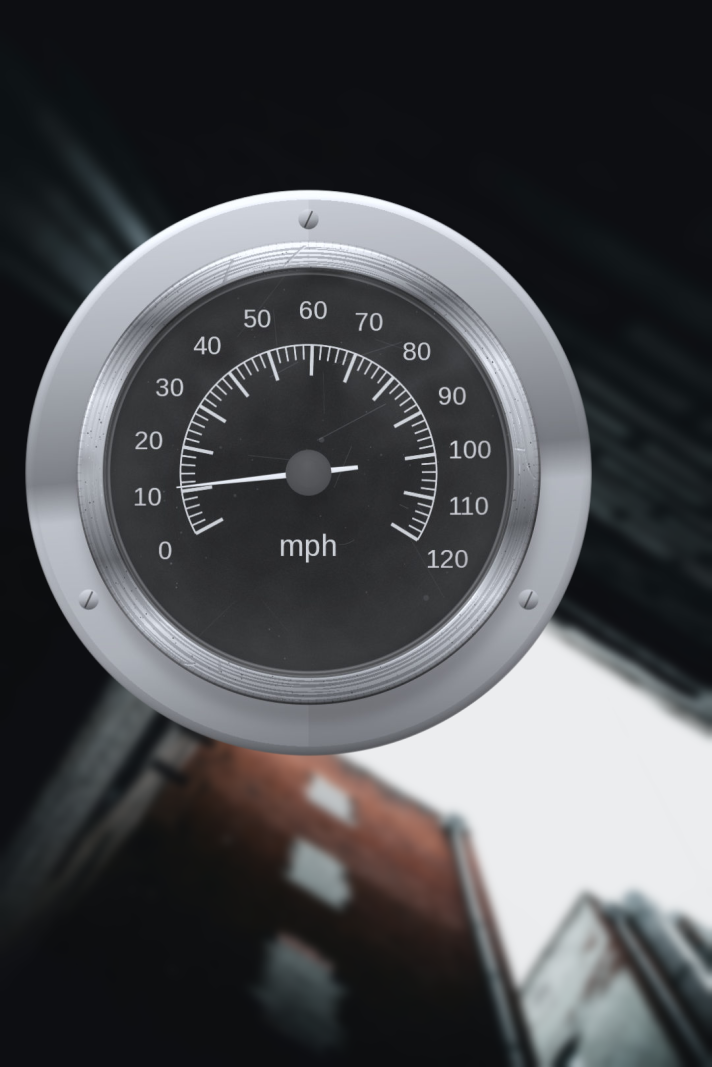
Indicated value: 11 mph
